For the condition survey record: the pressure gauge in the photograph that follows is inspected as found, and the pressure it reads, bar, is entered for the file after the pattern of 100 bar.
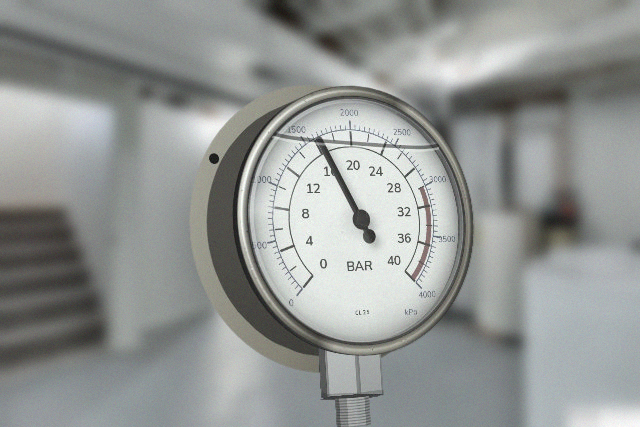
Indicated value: 16 bar
